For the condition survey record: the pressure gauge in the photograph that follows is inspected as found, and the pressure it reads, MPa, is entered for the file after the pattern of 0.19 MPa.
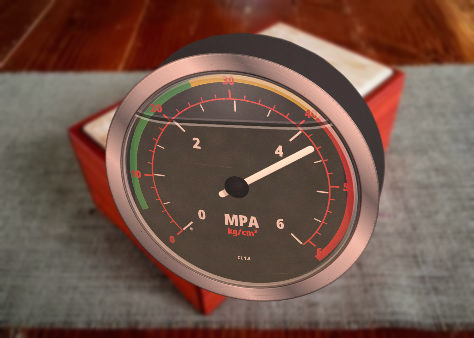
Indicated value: 4.25 MPa
